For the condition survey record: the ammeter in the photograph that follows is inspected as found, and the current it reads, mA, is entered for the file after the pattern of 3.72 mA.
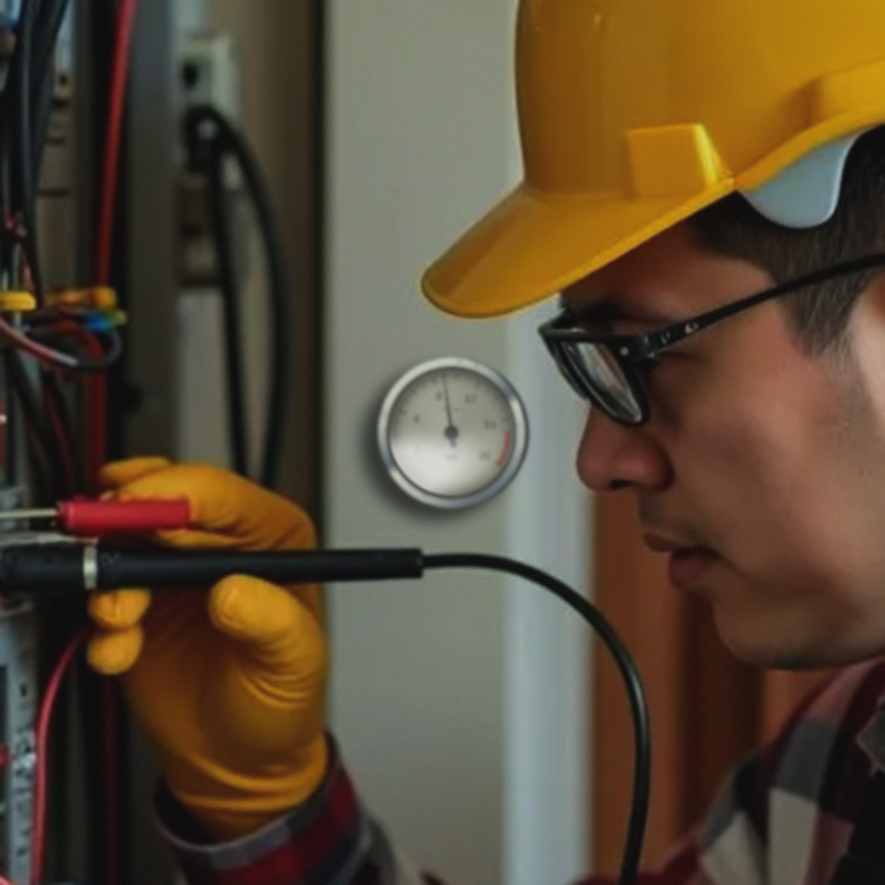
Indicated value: 9 mA
